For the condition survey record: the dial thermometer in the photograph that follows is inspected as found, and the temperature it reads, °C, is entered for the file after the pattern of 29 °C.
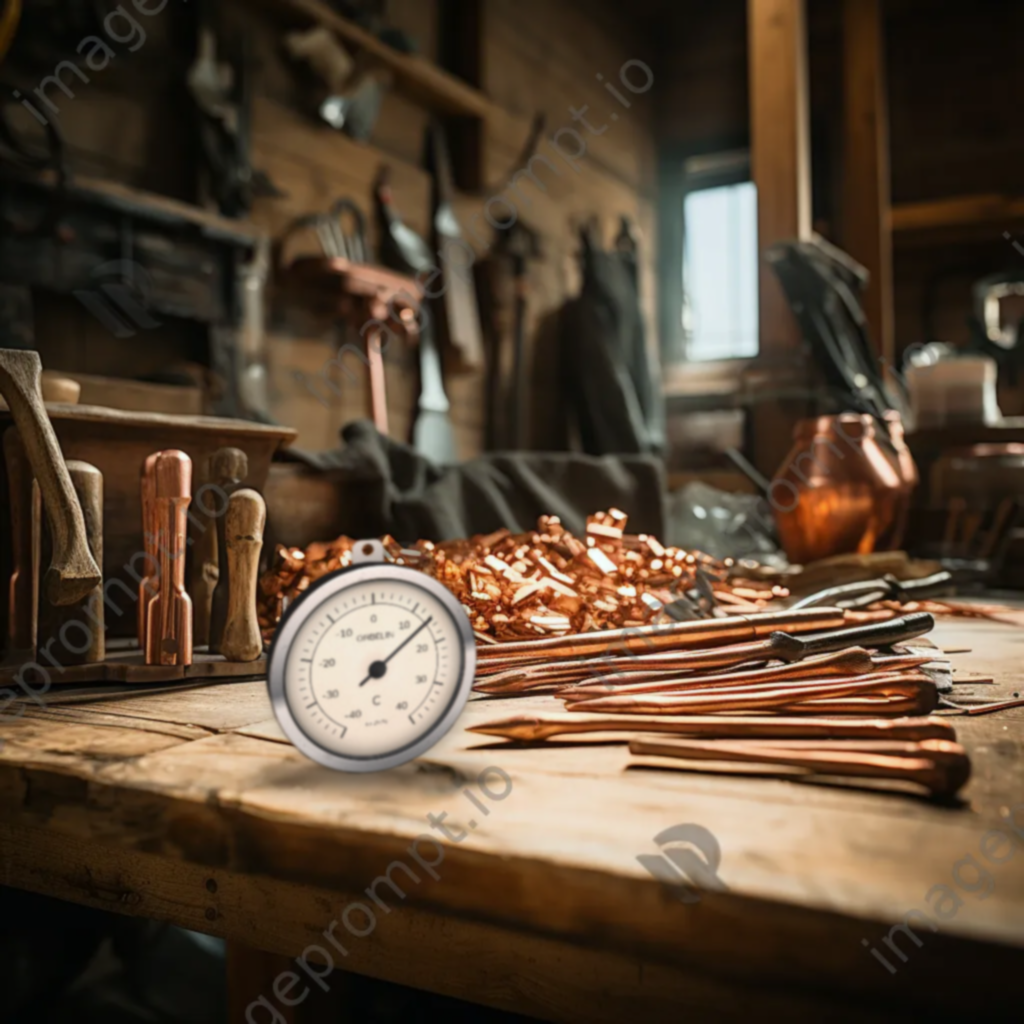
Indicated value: 14 °C
